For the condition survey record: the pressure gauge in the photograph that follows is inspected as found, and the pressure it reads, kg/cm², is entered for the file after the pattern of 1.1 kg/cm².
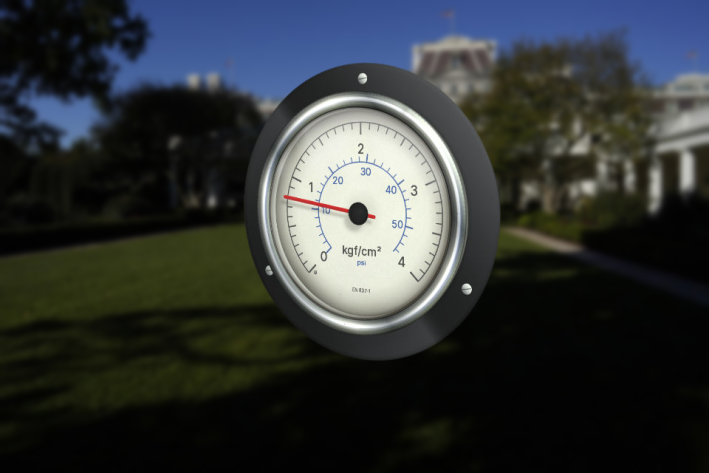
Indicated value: 0.8 kg/cm²
